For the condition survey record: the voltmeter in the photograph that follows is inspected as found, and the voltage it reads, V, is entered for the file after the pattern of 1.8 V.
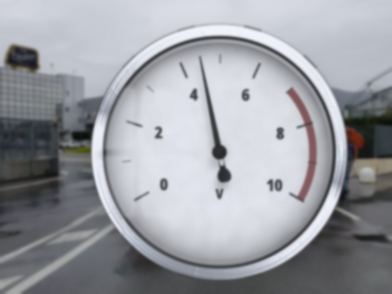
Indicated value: 4.5 V
